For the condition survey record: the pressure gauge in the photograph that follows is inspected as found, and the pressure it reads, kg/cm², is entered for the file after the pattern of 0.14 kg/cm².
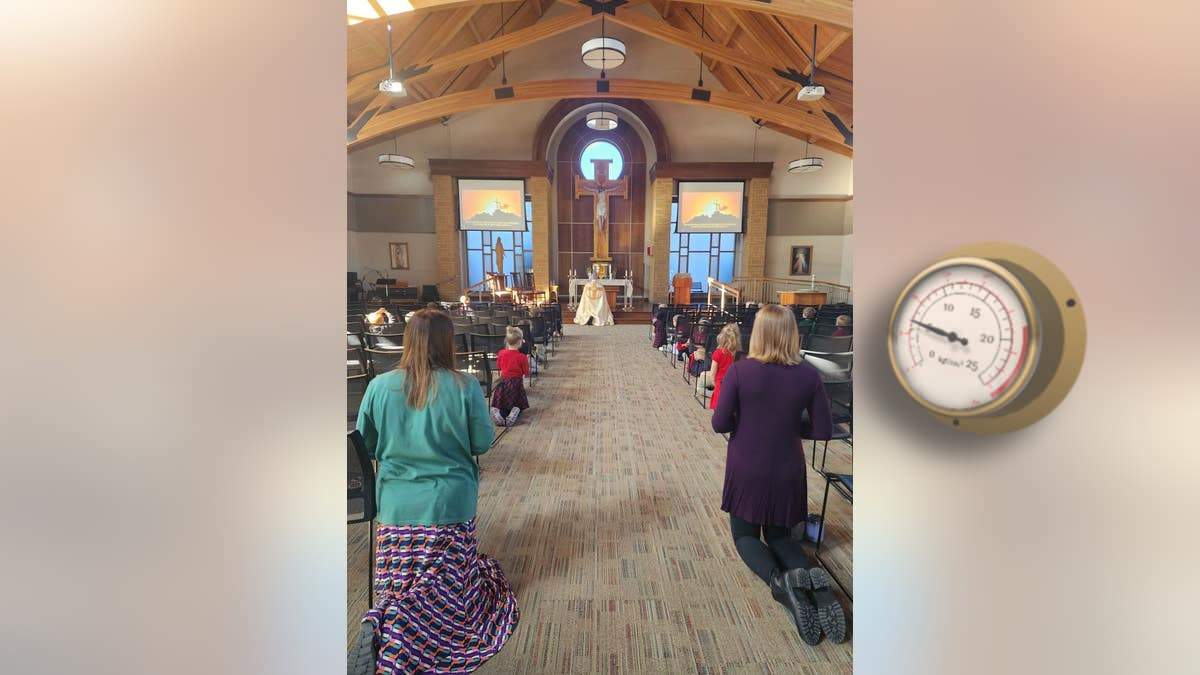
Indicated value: 5 kg/cm²
